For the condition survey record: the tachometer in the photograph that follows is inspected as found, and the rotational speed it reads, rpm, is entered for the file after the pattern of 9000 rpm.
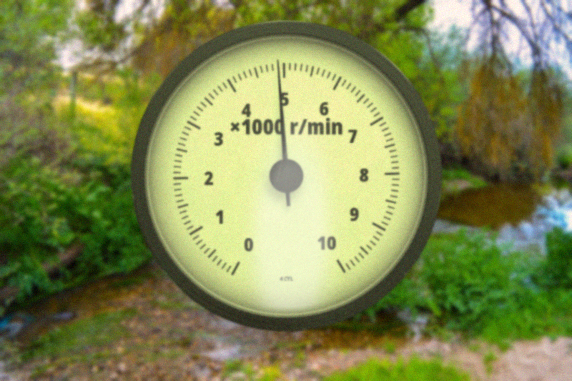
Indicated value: 4900 rpm
